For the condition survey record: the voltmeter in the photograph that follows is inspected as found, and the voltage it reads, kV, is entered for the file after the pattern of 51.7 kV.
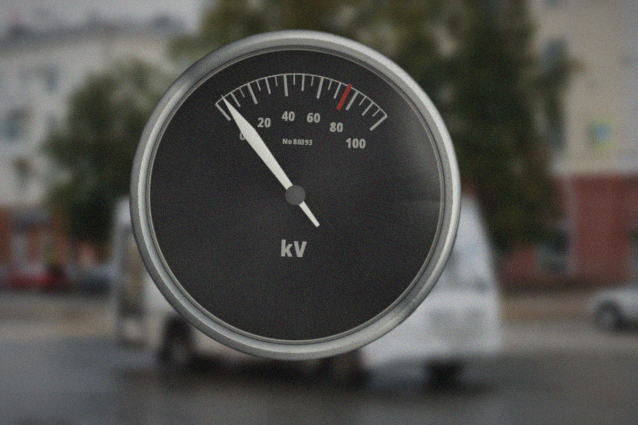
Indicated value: 5 kV
